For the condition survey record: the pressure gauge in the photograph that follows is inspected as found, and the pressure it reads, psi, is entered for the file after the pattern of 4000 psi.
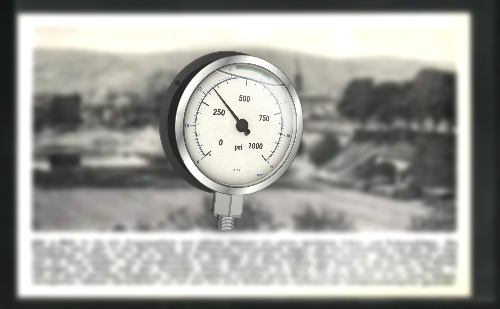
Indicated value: 325 psi
